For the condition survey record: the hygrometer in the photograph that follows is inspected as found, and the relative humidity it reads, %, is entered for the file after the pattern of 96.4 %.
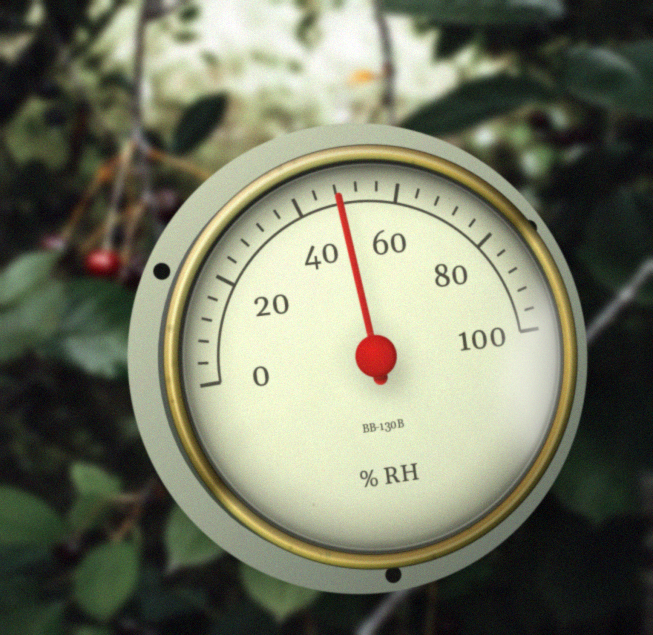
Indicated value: 48 %
